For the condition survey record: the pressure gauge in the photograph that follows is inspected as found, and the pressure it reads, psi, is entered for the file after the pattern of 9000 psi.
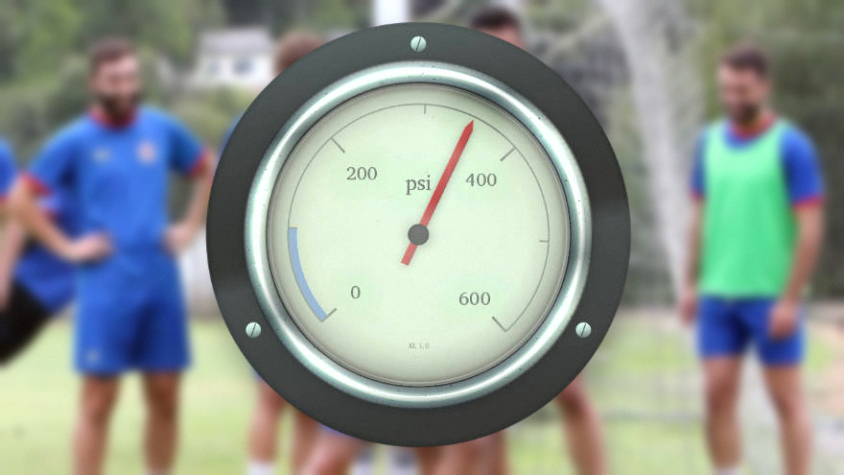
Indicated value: 350 psi
